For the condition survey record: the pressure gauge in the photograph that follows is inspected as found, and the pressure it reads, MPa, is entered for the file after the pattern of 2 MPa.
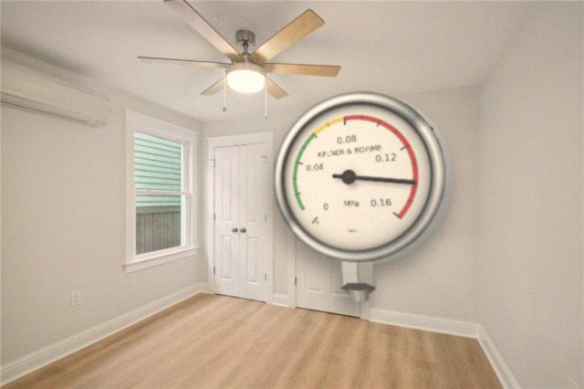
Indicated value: 0.14 MPa
